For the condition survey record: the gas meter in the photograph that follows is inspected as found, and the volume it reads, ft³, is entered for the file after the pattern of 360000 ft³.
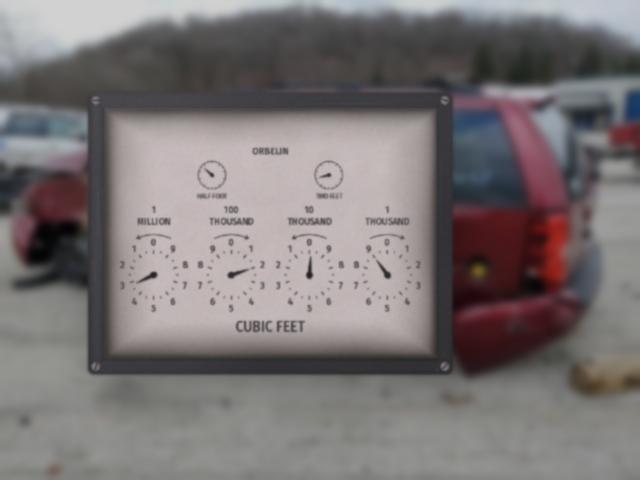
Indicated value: 319900 ft³
